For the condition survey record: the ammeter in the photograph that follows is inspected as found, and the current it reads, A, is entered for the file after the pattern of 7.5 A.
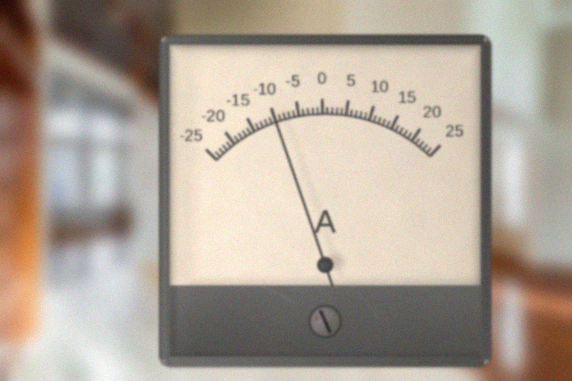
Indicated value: -10 A
